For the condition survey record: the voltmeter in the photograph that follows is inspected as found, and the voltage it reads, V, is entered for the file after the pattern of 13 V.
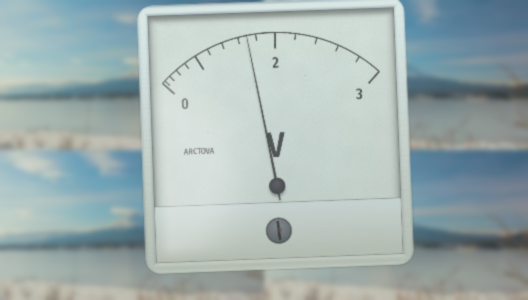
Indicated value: 1.7 V
